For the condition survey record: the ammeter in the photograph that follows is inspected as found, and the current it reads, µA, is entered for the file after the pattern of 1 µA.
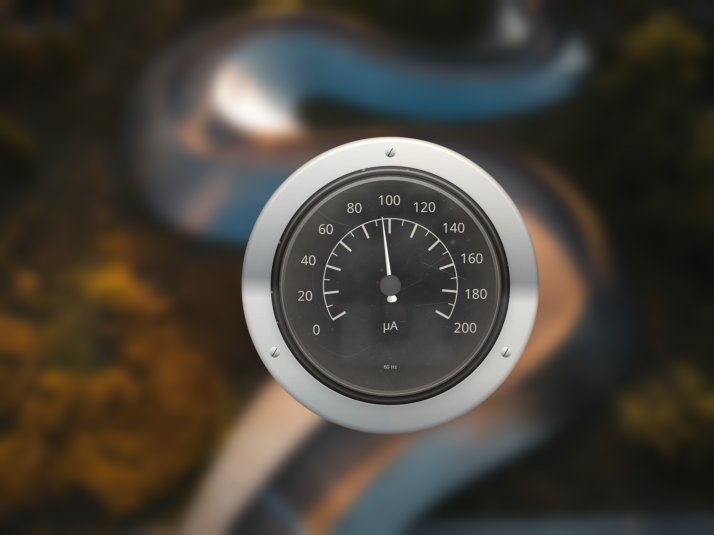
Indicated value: 95 µA
